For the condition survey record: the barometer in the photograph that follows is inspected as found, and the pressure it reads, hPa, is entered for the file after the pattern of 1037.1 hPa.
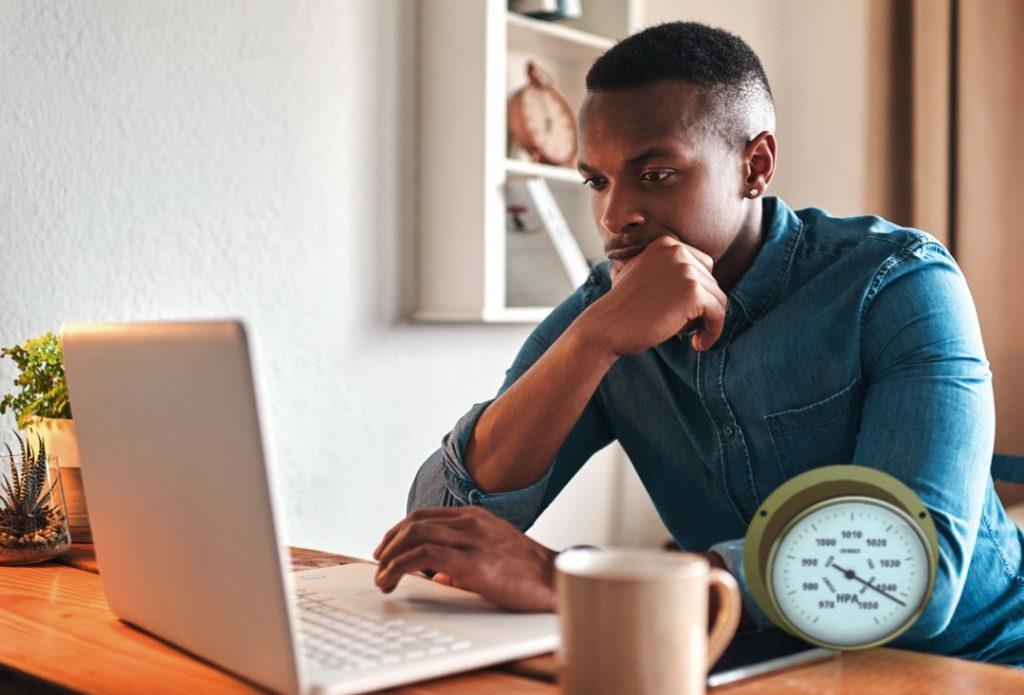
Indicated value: 1042 hPa
